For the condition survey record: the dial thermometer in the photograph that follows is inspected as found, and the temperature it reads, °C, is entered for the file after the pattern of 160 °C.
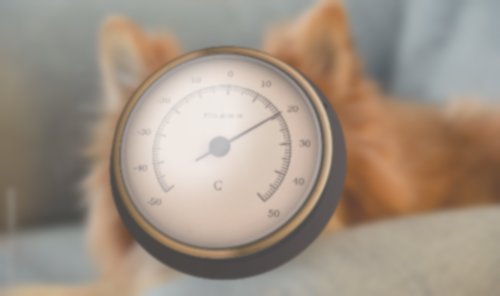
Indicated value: 20 °C
